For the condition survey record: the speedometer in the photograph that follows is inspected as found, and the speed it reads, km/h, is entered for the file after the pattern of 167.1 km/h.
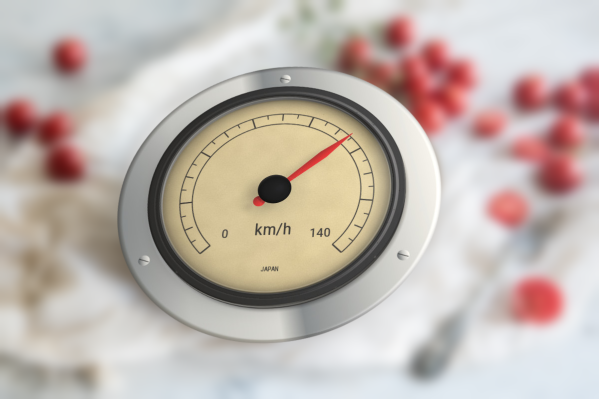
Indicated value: 95 km/h
